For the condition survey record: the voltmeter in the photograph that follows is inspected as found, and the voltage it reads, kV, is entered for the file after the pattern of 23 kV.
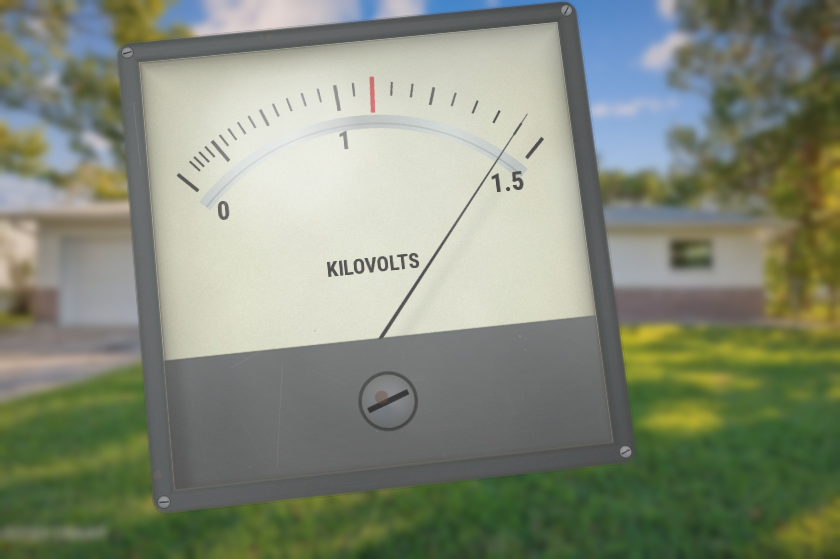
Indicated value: 1.45 kV
